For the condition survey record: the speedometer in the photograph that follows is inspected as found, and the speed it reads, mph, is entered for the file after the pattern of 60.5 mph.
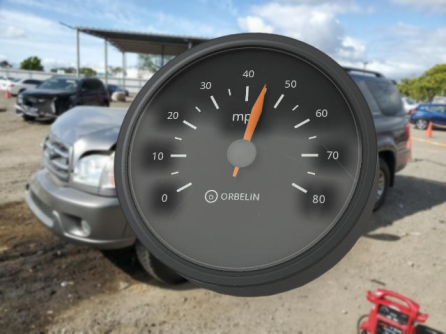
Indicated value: 45 mph
